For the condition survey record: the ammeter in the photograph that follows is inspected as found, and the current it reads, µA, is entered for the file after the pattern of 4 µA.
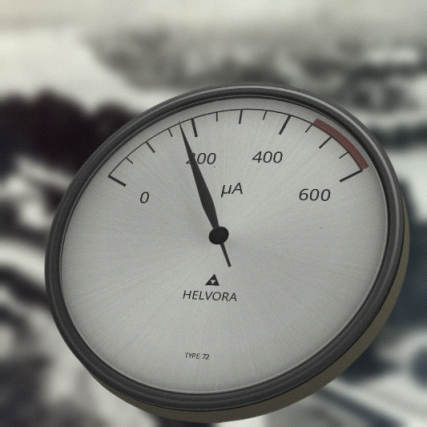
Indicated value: 175 µA
